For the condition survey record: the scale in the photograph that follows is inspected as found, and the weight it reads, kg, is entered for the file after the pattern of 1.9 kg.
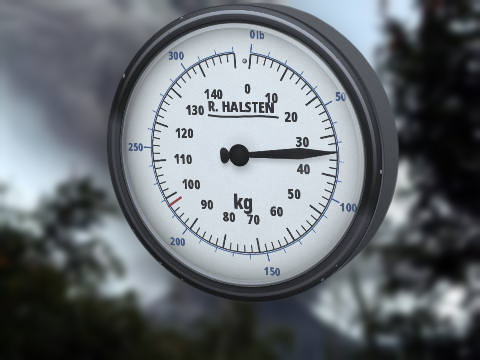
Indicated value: 34 kg
